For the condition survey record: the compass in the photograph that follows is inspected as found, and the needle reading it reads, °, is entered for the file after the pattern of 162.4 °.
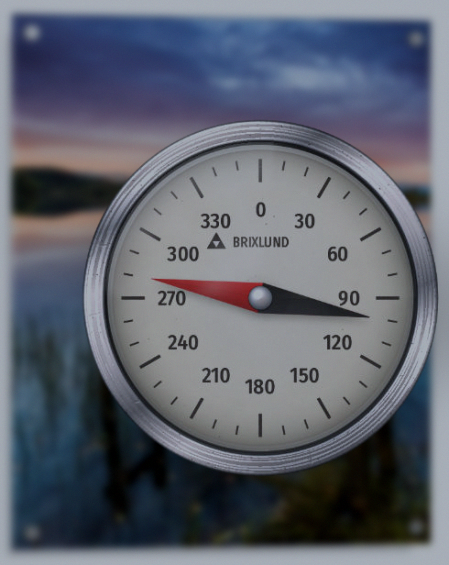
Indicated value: 280 °
